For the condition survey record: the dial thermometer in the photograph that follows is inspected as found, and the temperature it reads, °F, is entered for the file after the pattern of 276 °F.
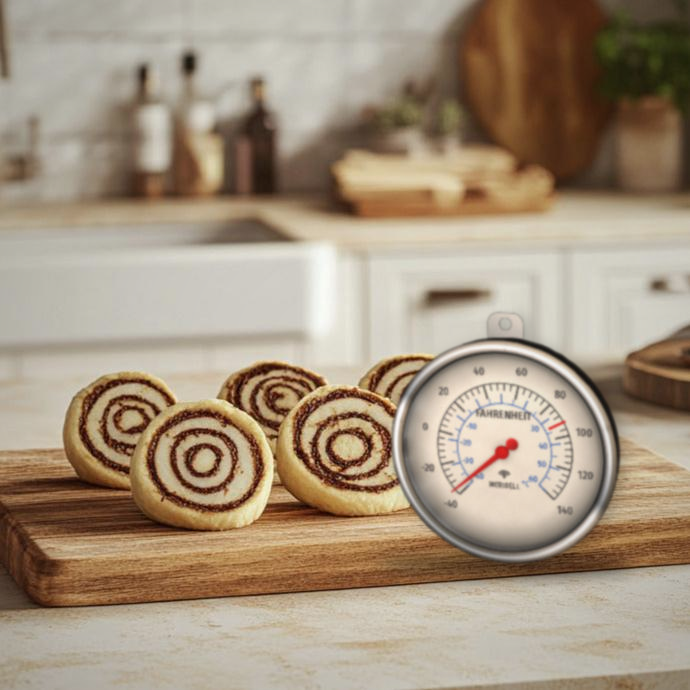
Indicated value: -36 °F
